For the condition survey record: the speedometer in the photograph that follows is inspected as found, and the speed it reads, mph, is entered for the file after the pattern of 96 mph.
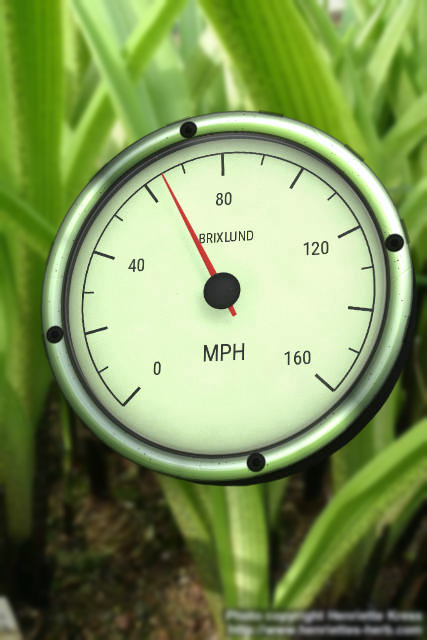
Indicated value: 65 mph
